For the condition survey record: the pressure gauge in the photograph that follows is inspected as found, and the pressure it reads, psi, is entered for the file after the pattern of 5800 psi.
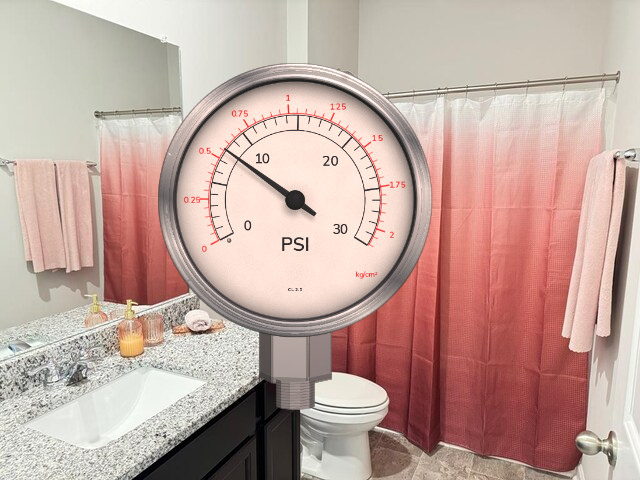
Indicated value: 8 psi
